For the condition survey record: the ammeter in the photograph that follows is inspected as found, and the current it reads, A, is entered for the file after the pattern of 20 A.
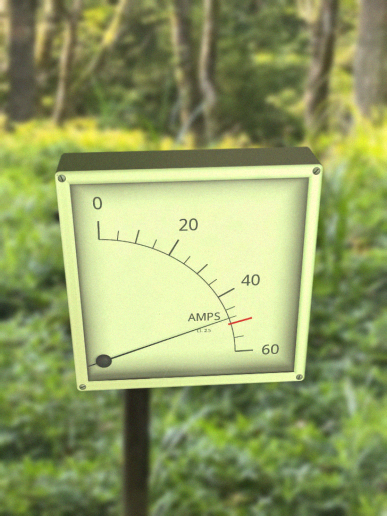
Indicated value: 47.5 A
